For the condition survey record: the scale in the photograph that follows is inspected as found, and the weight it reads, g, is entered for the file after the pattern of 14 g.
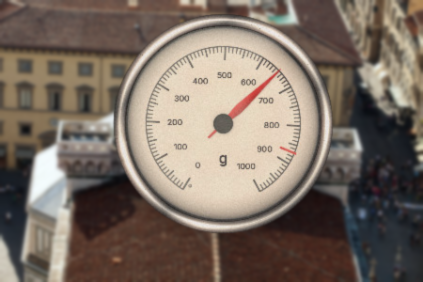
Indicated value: 650 g
